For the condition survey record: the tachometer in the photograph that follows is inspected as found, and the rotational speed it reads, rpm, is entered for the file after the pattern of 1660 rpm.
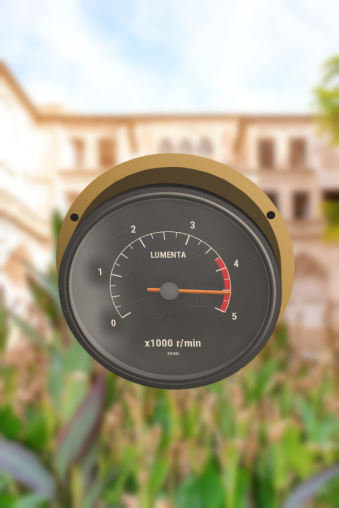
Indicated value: 4500 rpm
